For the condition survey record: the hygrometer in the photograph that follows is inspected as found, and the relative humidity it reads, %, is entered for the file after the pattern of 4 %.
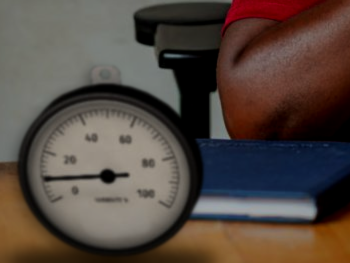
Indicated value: 10 %
